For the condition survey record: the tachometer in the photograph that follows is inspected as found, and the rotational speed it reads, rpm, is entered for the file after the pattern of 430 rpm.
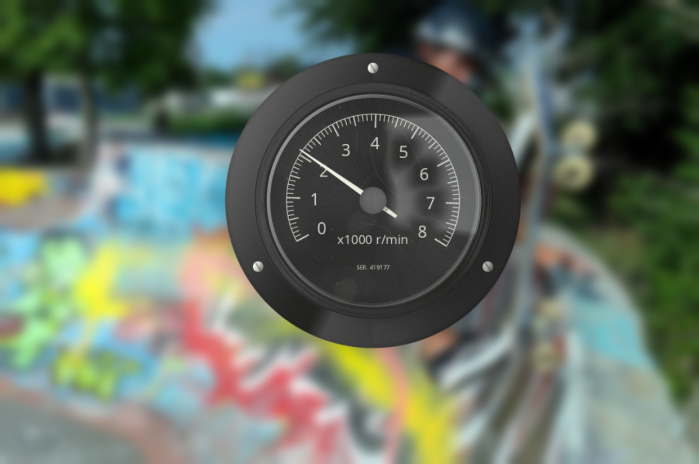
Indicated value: 2100 rpm
